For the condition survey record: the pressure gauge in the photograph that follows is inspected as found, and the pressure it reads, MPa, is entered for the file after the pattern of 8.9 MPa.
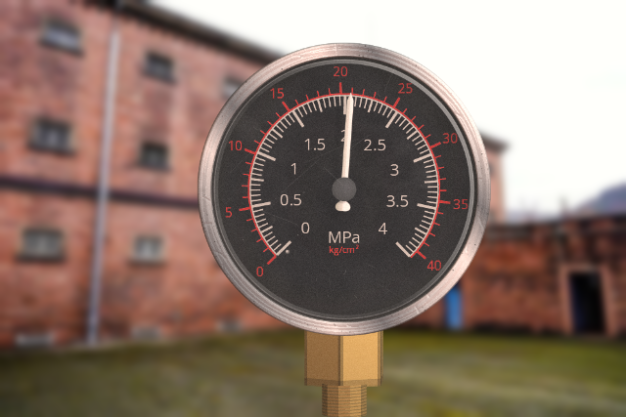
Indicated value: 2.05 MPa
